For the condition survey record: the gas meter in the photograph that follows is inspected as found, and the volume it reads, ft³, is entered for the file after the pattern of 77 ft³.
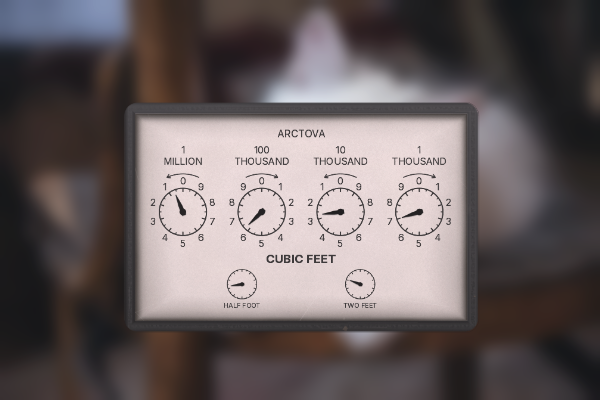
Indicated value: 62700 ft³
